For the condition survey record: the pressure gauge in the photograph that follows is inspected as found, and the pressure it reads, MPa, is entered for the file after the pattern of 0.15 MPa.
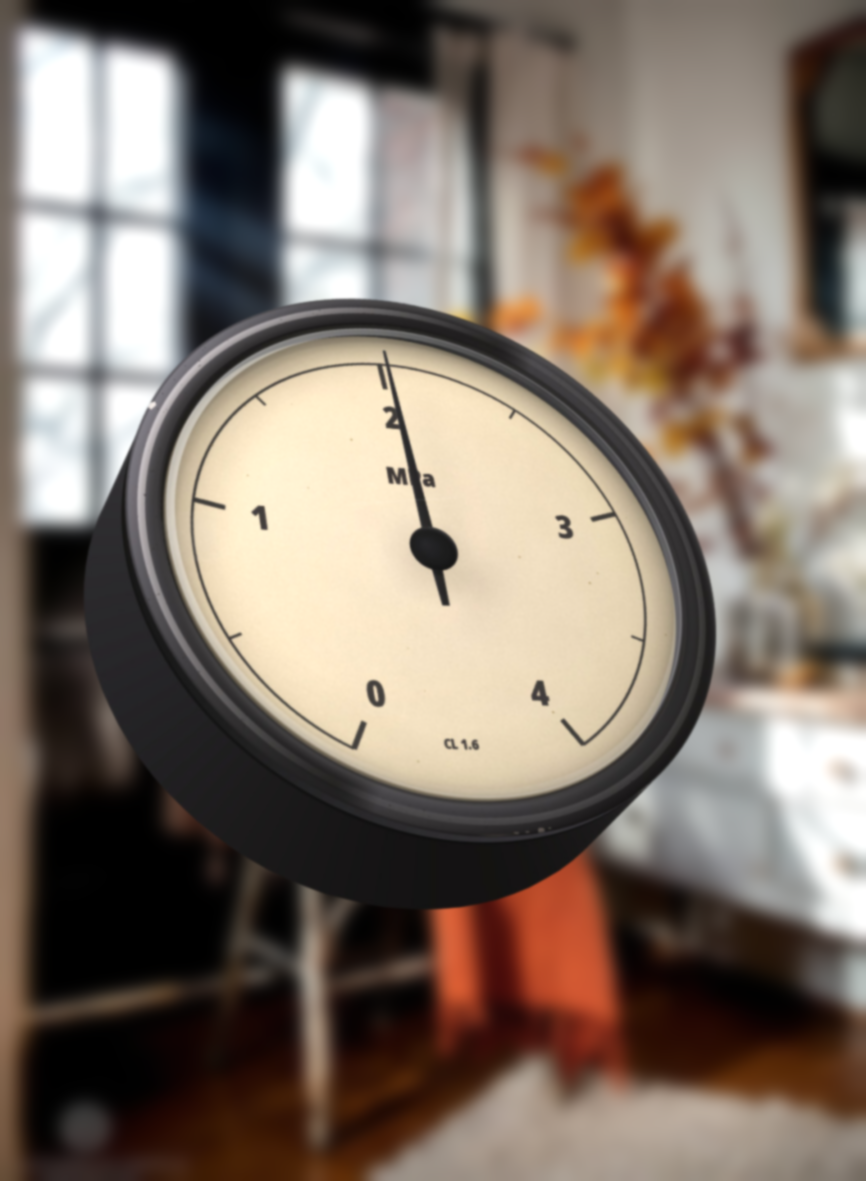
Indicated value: 2 MPa
